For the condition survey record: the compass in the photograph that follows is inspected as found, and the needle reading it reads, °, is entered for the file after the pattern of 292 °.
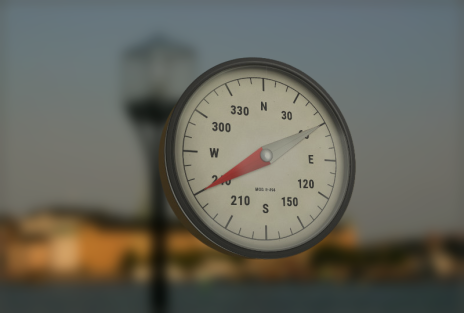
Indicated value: 240 °
